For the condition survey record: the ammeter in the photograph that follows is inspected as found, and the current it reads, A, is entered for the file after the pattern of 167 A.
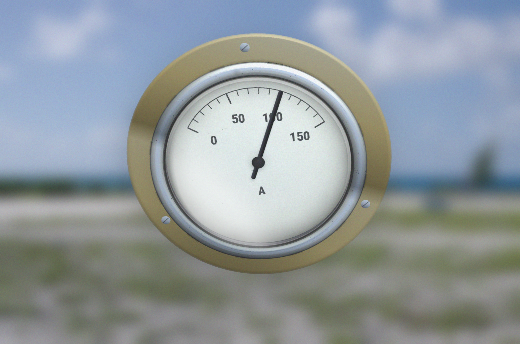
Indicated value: 100 A
